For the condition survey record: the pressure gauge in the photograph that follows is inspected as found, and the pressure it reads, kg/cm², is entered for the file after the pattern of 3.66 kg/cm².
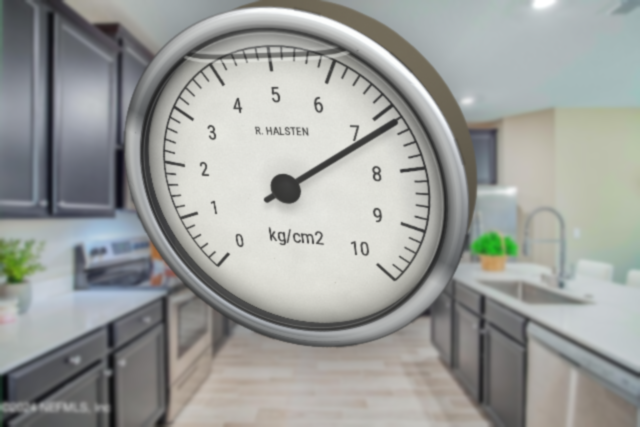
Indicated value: 7.2 kg/cm²
